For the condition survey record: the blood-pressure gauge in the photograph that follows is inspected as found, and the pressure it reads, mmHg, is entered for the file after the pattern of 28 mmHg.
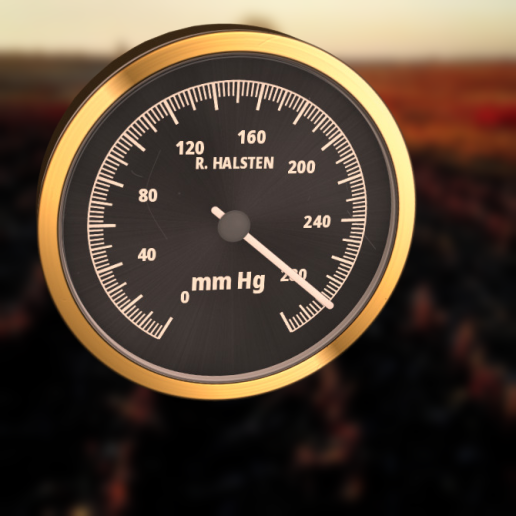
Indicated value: 280 mmHg
